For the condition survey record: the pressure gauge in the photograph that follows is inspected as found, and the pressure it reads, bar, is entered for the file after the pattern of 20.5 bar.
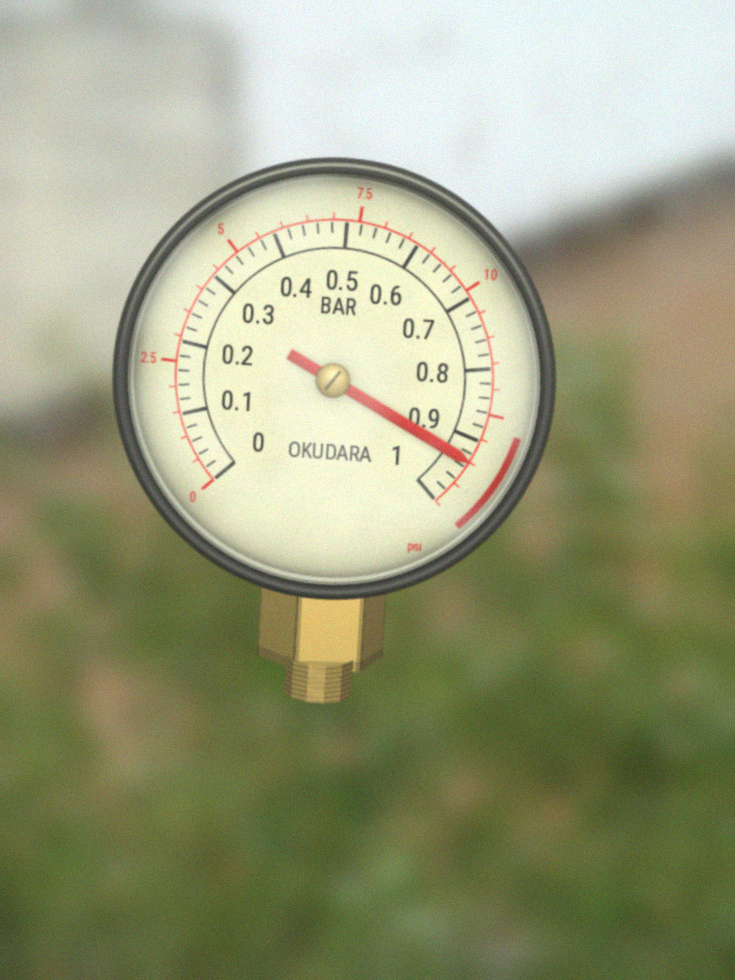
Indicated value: 0.93 bar
